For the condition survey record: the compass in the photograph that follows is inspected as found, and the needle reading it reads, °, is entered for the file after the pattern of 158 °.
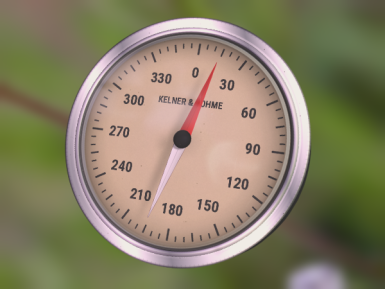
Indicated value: 15 °
